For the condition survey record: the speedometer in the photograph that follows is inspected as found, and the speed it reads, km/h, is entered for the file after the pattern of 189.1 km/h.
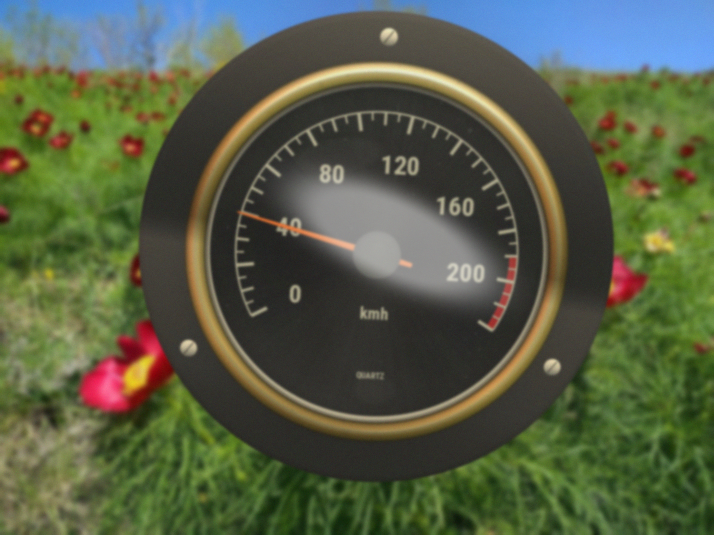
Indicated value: 40 km/h
